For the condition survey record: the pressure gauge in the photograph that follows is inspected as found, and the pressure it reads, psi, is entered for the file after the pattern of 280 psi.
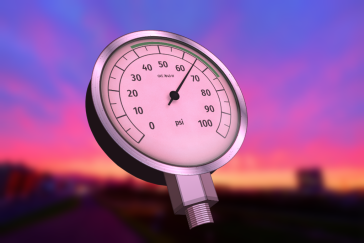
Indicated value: 65 psi
